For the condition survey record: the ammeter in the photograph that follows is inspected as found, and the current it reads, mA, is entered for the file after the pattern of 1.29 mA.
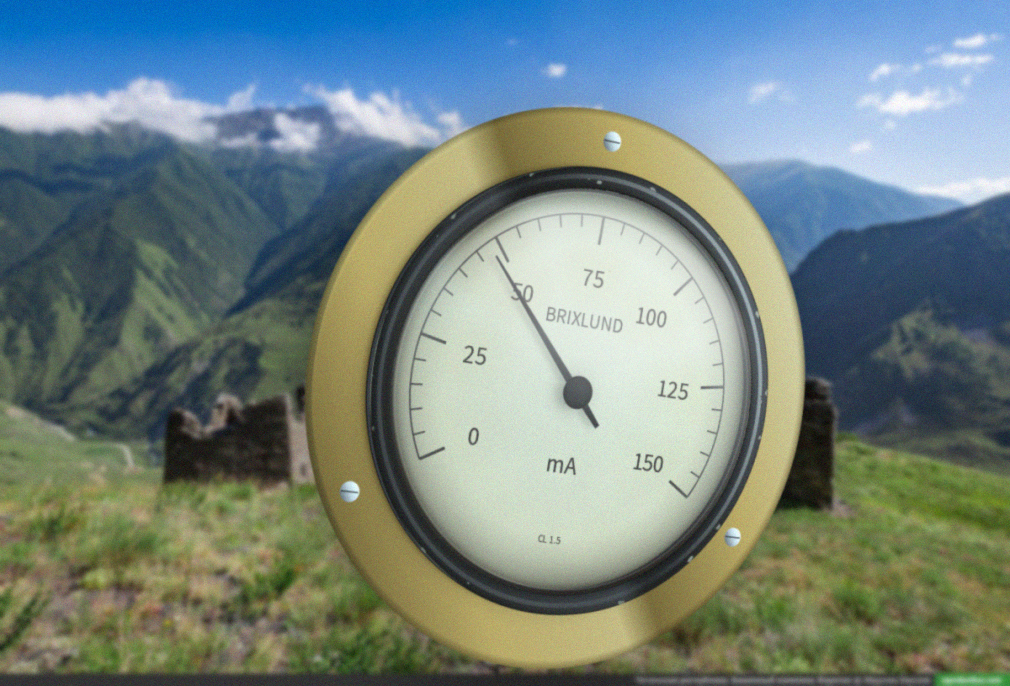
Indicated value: 47.5 mA
